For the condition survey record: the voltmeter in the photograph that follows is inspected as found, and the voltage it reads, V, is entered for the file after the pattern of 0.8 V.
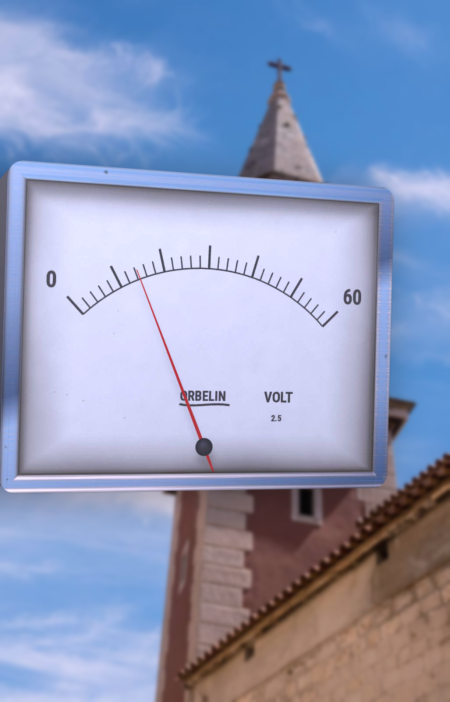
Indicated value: 14 V
